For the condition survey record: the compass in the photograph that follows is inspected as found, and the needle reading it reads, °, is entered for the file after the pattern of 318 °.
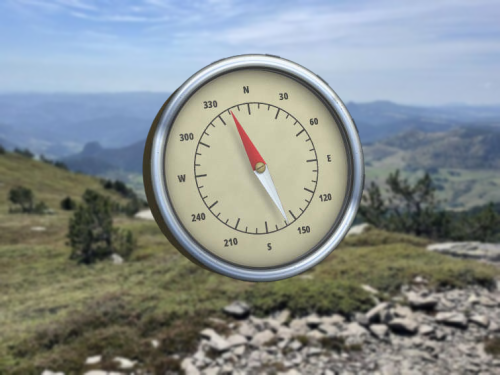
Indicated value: 340 °
